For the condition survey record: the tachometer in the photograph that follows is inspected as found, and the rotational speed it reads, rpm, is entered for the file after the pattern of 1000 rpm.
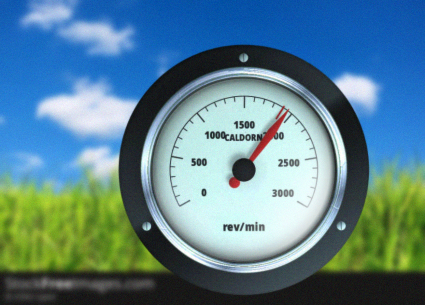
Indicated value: 1950 rpm
